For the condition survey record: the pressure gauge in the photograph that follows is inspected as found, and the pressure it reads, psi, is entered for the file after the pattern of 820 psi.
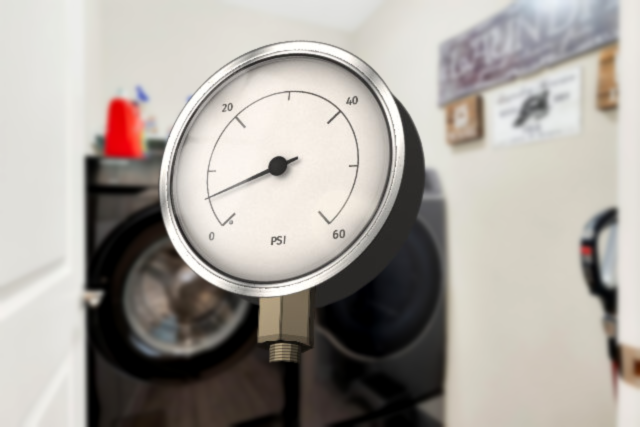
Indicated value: 5 psi
